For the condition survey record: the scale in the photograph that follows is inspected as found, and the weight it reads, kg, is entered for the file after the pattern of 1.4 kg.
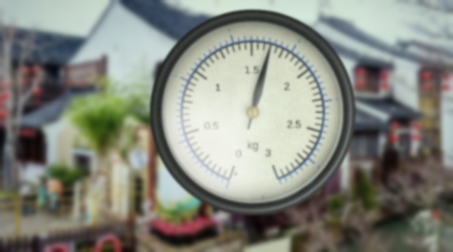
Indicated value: 1.65 kg
